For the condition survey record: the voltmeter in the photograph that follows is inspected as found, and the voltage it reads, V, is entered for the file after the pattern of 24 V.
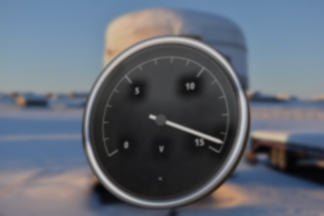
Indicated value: 14.5 V
